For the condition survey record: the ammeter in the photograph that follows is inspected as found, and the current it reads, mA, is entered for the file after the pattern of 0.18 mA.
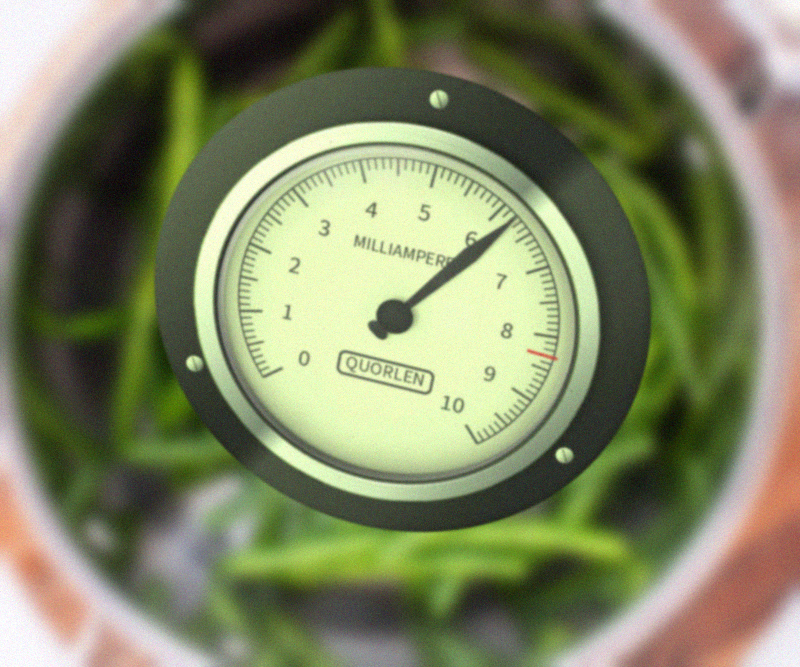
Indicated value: 6.2 mA
